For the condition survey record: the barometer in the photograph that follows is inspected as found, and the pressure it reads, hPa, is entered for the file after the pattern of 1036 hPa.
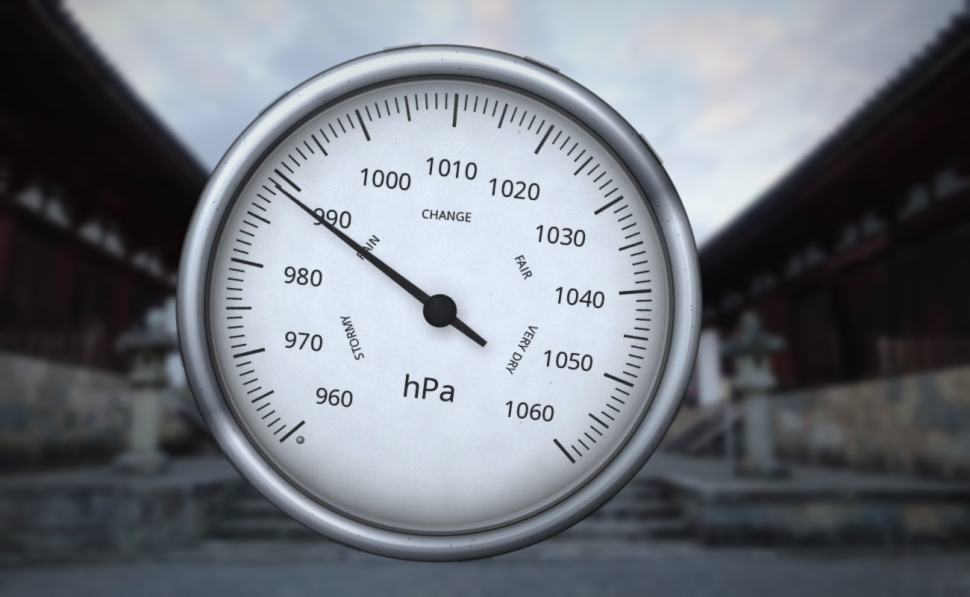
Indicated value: 989 hPa
